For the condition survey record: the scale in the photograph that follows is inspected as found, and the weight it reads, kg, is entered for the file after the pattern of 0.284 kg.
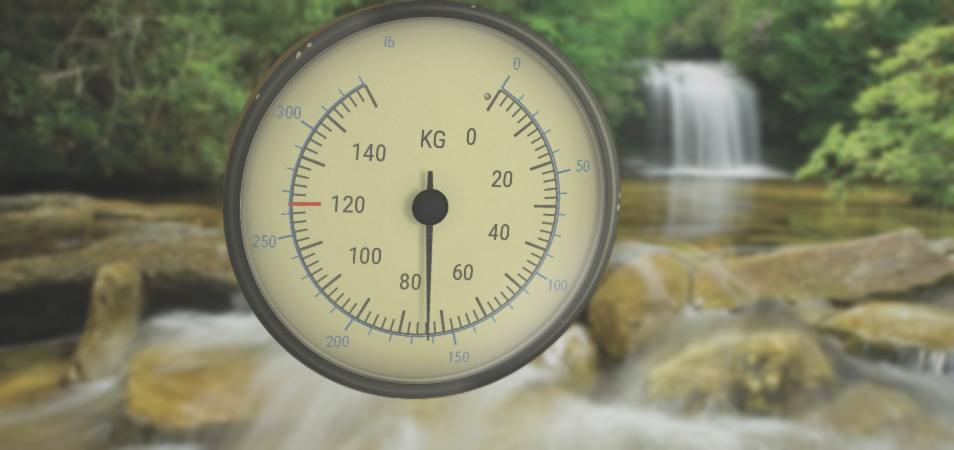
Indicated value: 74 kg
